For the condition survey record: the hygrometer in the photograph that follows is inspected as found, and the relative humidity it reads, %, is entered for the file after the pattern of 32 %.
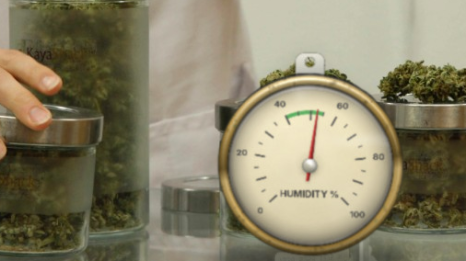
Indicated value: 52.5 %
